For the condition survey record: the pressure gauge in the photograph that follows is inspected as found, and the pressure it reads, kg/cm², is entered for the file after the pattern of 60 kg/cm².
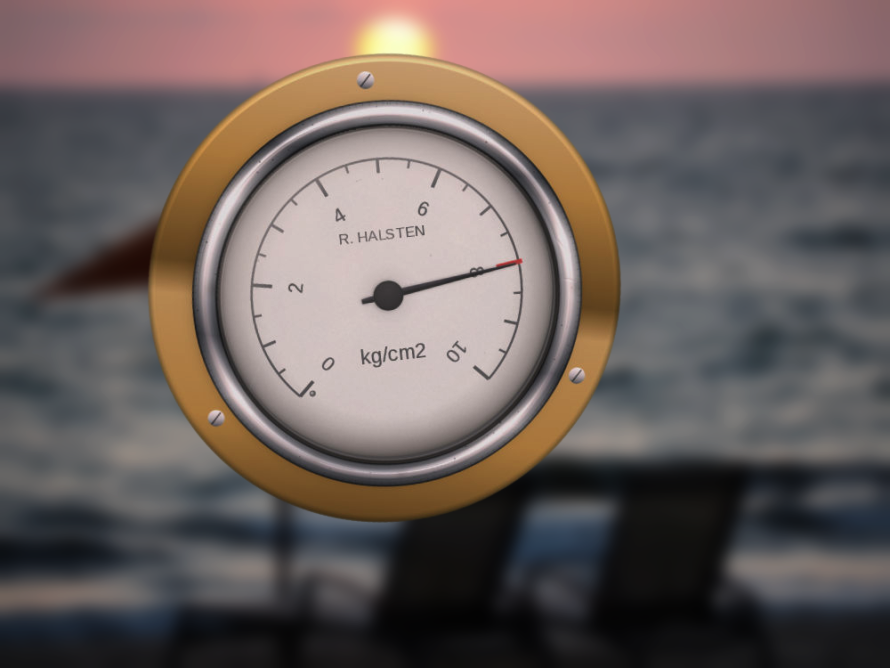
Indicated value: 8 kg/cm²
